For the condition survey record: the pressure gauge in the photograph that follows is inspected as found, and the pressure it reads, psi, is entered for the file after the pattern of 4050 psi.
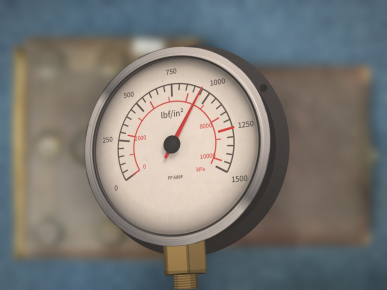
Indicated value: 950 psi
